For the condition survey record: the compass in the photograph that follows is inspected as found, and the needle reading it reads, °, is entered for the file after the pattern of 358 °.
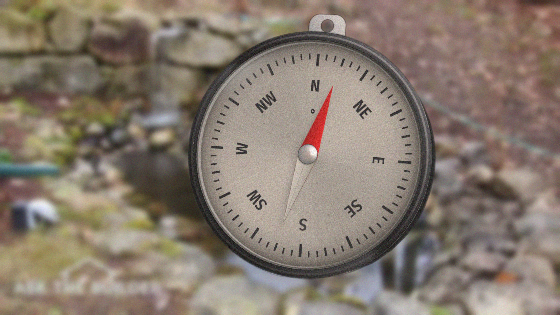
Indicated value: 15 °
